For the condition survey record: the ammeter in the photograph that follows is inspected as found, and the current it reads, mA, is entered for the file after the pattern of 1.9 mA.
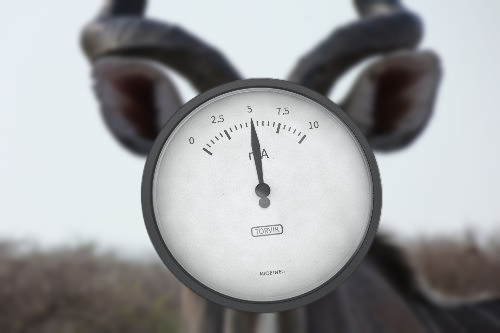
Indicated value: 5 mA
